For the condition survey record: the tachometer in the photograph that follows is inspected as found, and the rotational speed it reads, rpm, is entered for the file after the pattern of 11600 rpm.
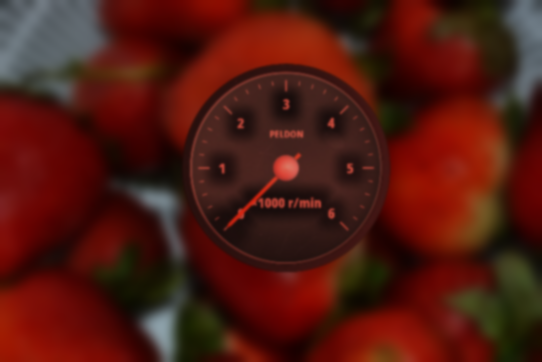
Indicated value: 0 rpm
